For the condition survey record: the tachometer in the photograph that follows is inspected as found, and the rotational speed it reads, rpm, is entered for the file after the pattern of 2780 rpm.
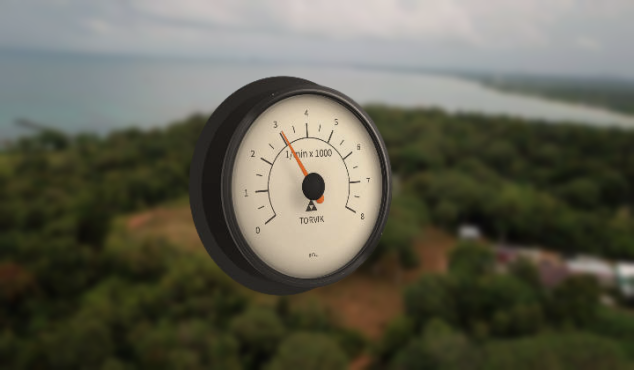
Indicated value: 3000 rpm
